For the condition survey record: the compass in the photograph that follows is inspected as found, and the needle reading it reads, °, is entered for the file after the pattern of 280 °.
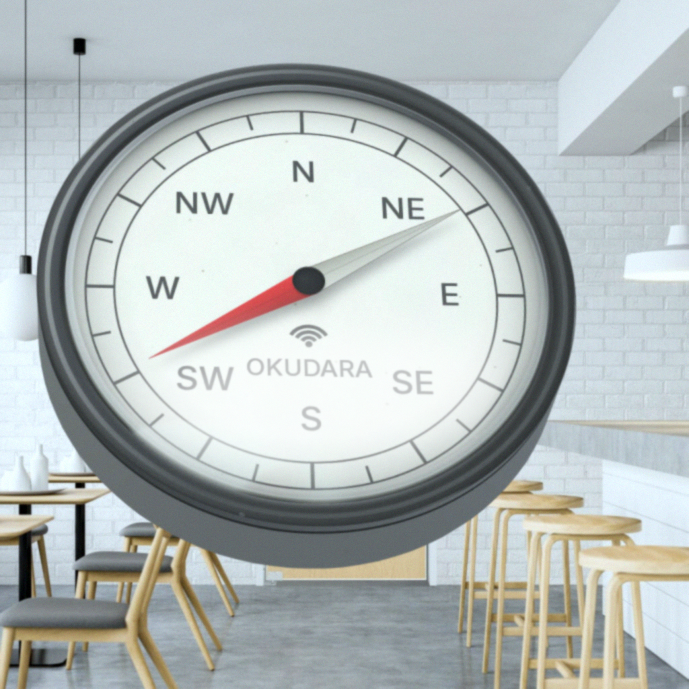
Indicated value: 240 °
